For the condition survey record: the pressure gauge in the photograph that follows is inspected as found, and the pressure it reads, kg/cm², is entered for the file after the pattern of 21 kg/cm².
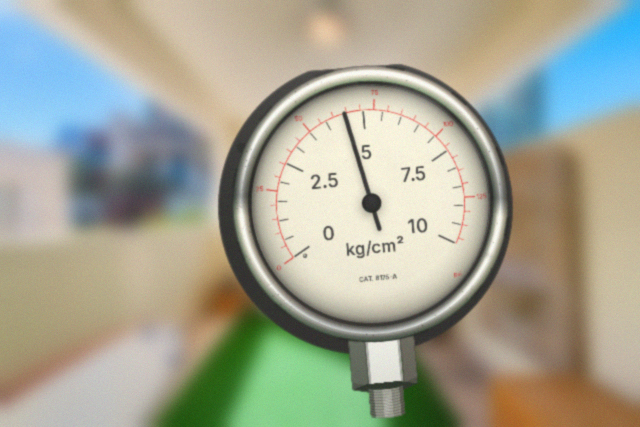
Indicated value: 4.5 kg/cm²
